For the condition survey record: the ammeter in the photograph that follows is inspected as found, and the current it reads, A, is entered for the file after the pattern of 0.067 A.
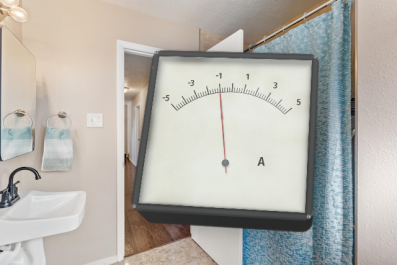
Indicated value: -1 A
